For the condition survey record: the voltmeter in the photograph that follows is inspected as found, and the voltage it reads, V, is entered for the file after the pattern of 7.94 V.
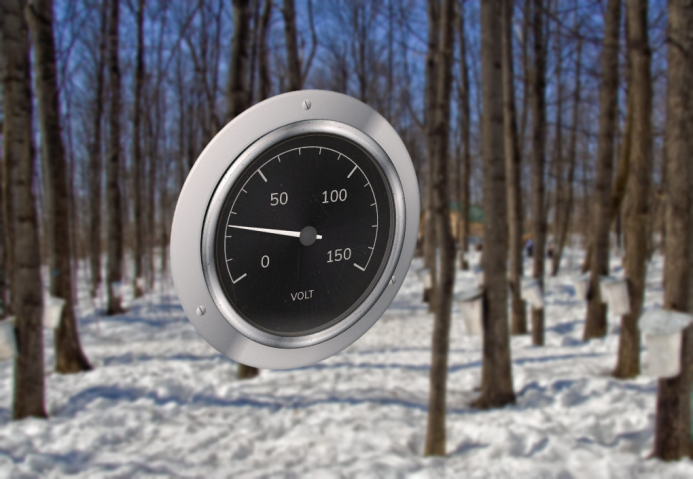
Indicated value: 25 V
